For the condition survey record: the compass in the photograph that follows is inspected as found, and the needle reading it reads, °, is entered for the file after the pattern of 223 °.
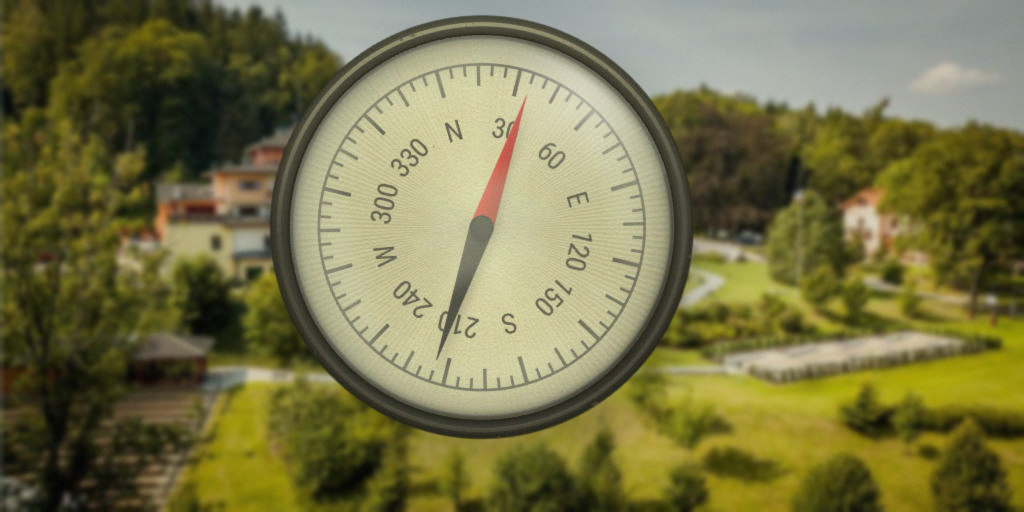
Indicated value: 35 °
